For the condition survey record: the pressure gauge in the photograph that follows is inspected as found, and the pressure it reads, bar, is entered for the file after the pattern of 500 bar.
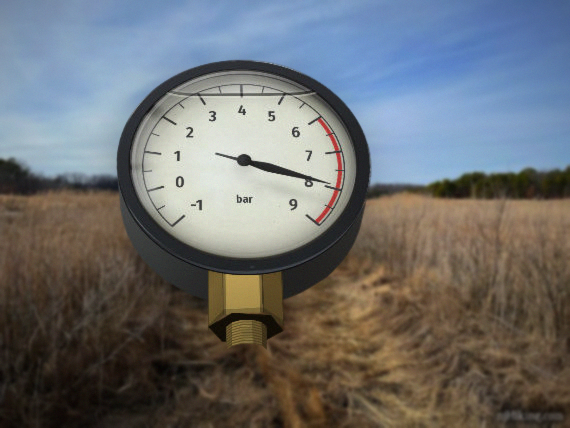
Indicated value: 8 bar
